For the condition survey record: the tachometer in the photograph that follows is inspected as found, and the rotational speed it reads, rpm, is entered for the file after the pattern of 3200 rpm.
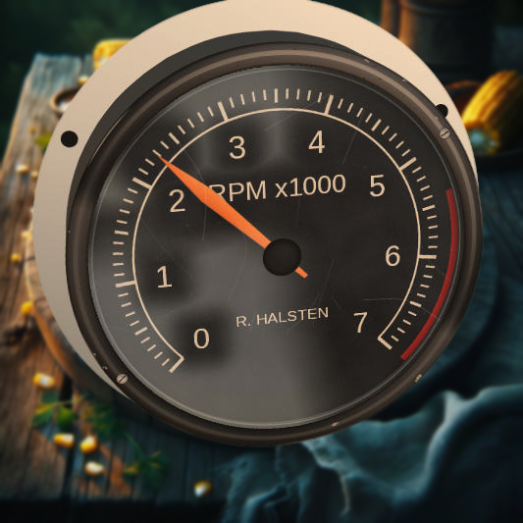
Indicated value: 2300 rpm
